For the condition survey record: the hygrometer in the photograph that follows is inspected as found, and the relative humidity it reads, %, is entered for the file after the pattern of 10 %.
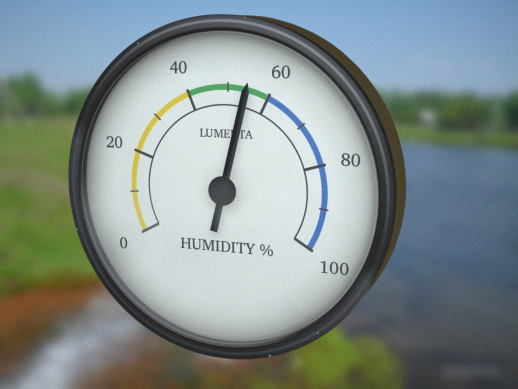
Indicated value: 55 %
